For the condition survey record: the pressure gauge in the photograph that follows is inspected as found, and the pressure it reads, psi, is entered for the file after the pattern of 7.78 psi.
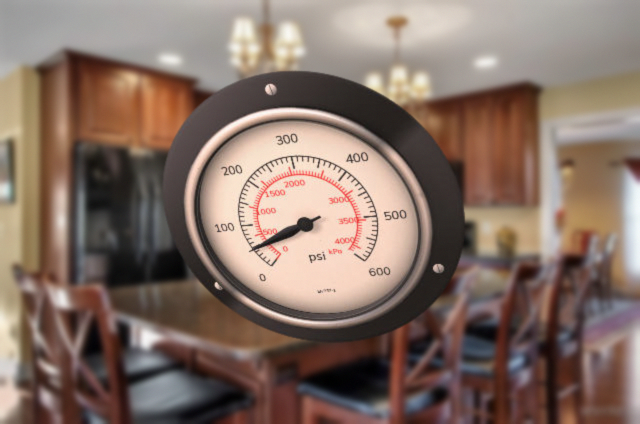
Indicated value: 50 psi
